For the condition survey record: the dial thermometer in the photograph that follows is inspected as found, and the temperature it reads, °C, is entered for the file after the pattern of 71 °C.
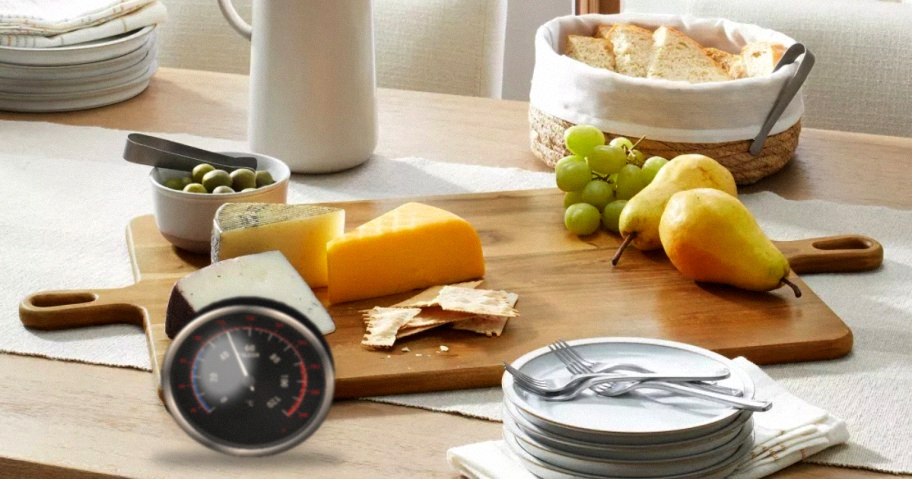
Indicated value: 50 °C
